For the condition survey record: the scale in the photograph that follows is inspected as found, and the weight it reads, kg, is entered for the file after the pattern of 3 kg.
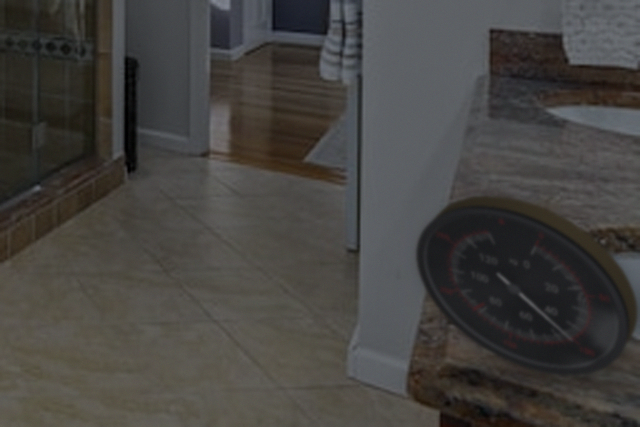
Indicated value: 45 kg
